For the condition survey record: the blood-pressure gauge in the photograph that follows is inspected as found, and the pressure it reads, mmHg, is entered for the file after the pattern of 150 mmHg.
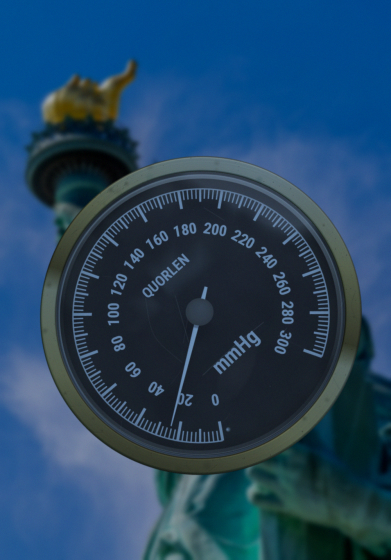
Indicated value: 24 mmHg
